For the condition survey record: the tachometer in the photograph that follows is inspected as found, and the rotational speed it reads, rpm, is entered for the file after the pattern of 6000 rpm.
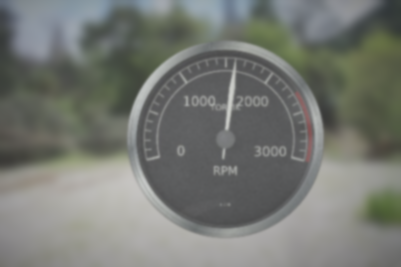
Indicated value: 1600 rpm
